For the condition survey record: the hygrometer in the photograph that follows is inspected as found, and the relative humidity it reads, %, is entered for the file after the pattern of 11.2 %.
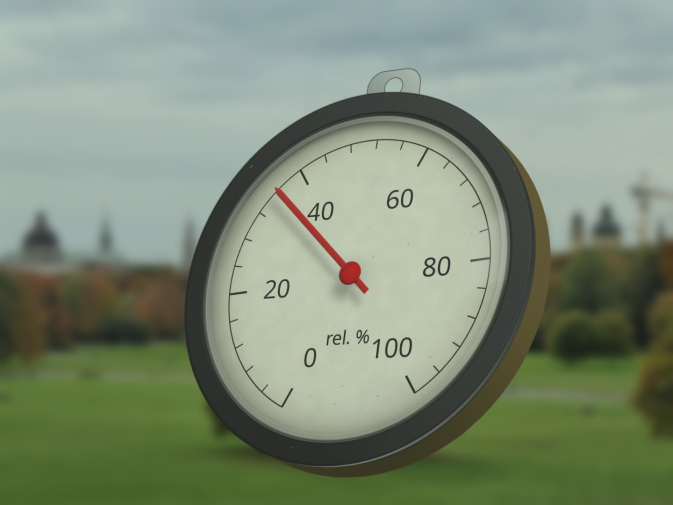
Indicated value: 36 %
